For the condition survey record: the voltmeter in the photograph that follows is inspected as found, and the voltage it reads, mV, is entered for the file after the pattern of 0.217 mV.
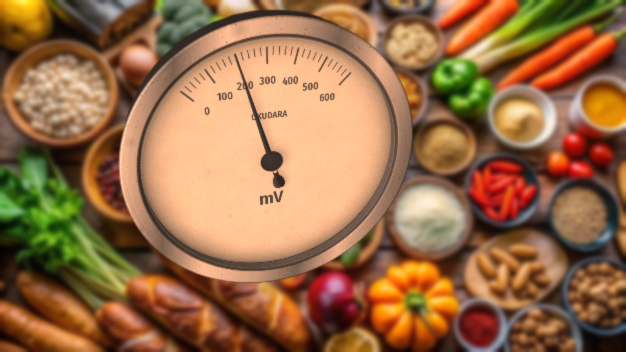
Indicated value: 200 mV
